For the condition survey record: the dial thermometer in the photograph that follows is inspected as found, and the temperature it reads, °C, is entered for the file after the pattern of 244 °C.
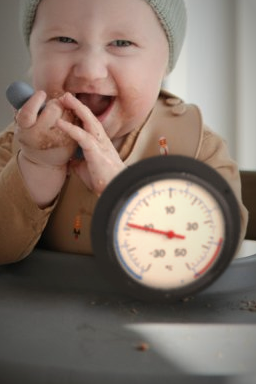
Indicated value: -10 °C
